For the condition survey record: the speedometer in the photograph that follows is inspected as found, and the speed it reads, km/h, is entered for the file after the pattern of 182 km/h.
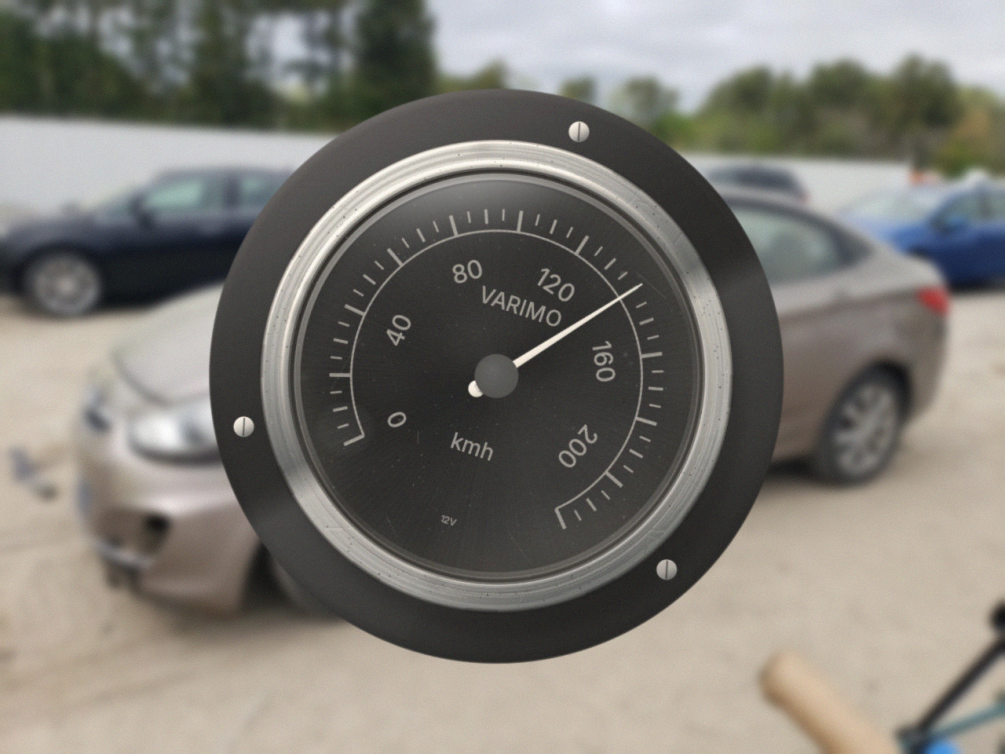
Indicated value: 140 km/h
